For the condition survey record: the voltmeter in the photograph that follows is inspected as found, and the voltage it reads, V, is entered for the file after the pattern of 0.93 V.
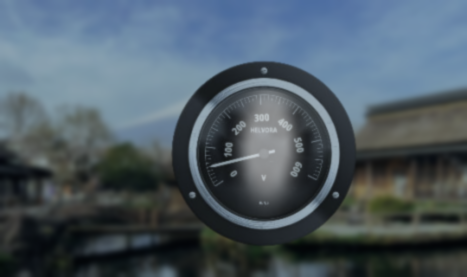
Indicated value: 50 V
